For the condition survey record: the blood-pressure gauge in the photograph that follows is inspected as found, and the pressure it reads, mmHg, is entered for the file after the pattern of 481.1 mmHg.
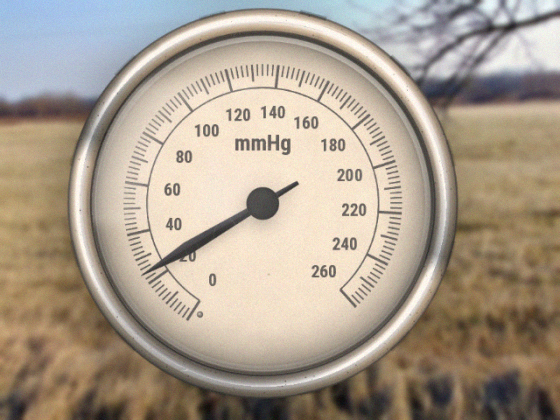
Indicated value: 24 mmHg
